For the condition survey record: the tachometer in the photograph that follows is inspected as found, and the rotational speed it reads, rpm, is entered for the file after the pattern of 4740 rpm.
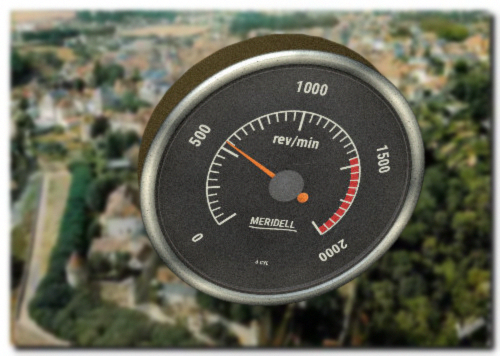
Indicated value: 550 rpm
